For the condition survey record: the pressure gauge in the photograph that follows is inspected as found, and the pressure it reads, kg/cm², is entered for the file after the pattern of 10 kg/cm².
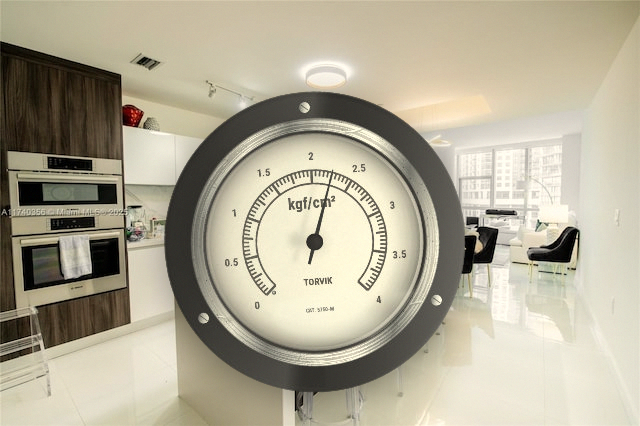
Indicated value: 2.25 kg/cm²
